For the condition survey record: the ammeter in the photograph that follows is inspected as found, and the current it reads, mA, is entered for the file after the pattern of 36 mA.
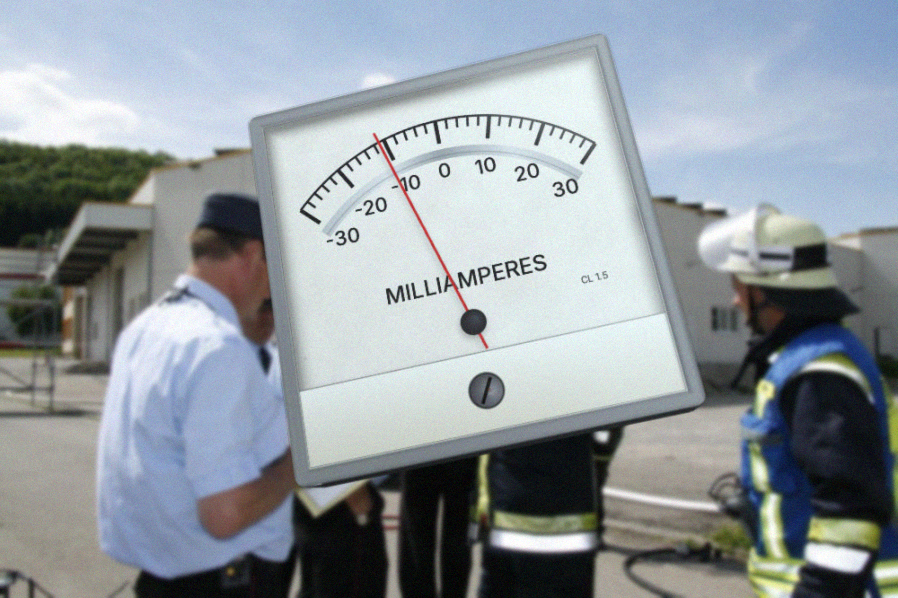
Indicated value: -11 mA
